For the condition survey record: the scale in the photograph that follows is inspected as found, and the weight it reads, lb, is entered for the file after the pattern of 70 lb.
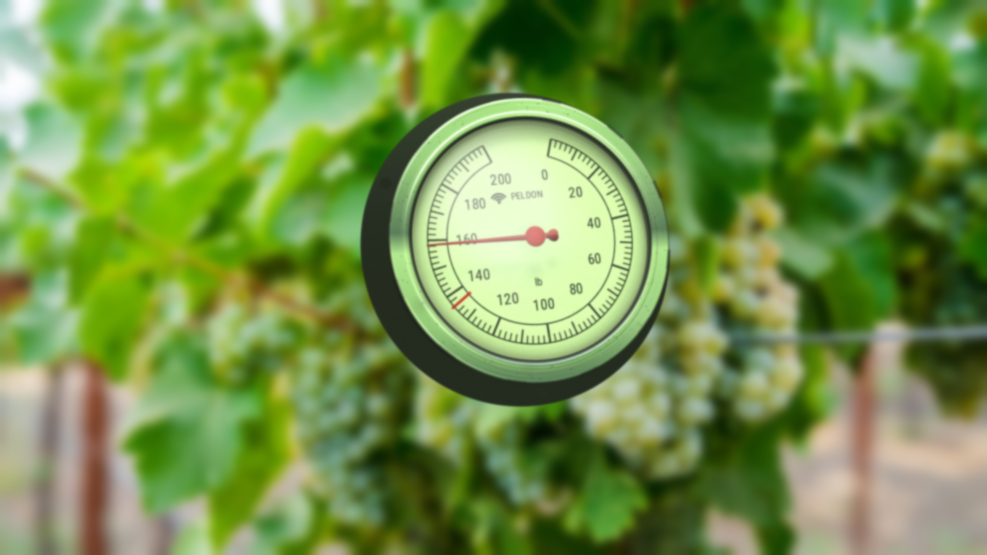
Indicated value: 158 lb
